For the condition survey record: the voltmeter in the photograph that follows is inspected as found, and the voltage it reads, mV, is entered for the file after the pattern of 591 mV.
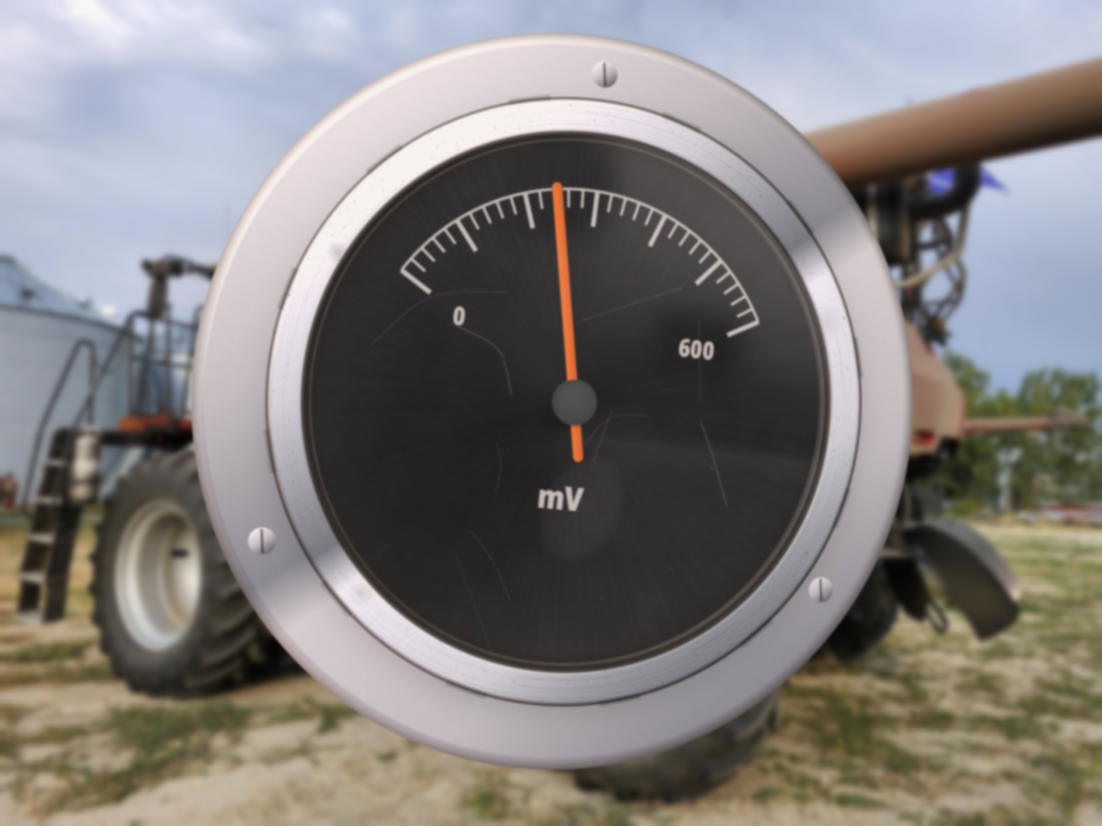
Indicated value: 240 mV
